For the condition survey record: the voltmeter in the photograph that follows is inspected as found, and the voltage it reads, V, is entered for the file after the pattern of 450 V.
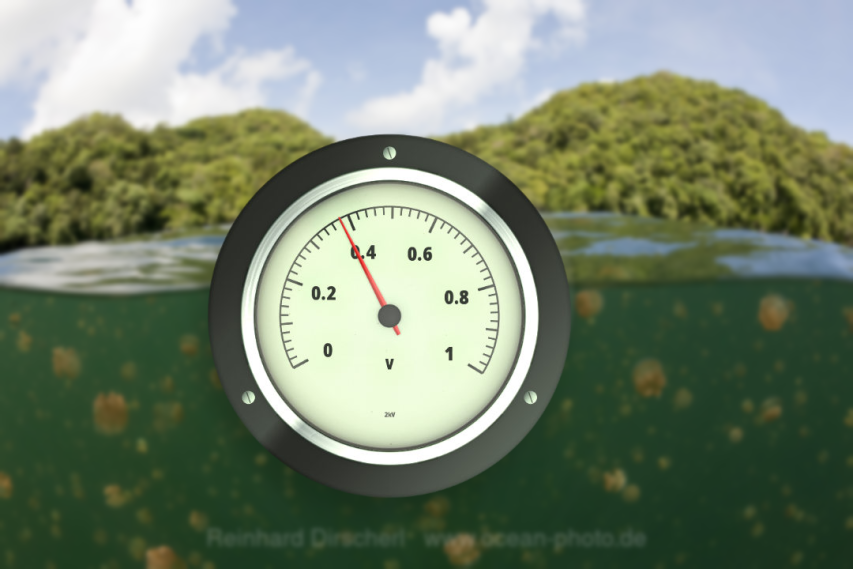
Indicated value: 0.38 V
